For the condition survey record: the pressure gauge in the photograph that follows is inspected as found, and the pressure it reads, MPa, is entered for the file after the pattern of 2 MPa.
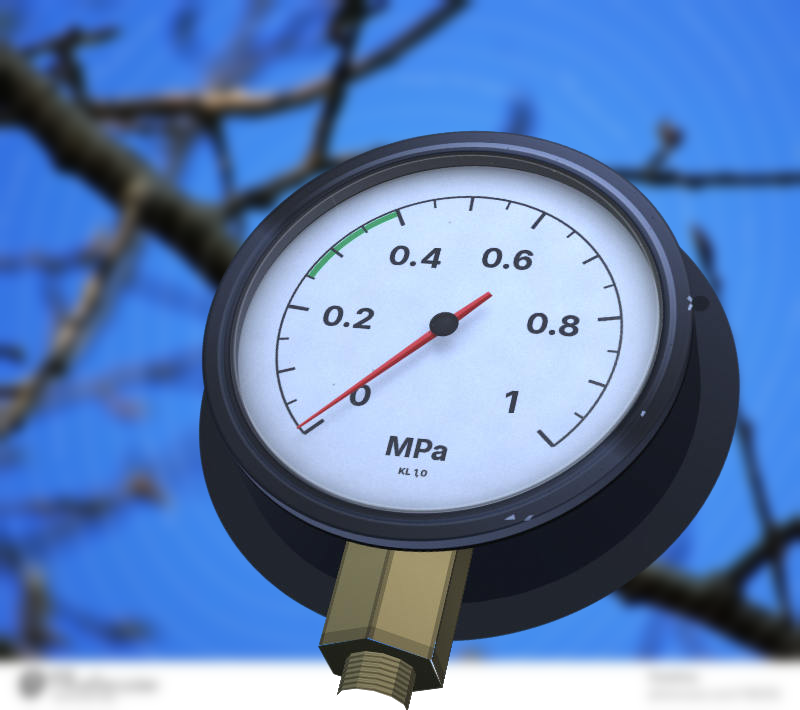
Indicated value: 0 MPa
